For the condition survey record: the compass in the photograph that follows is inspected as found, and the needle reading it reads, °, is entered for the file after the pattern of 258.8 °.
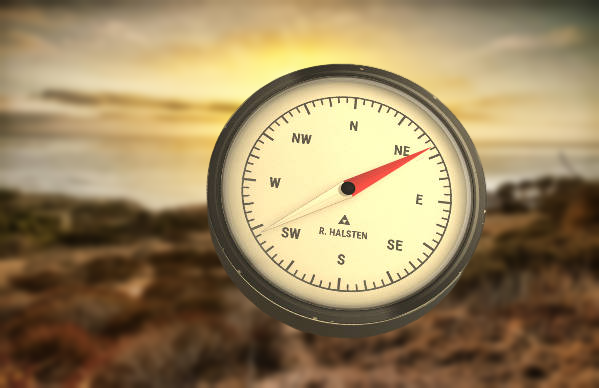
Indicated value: 55 °
